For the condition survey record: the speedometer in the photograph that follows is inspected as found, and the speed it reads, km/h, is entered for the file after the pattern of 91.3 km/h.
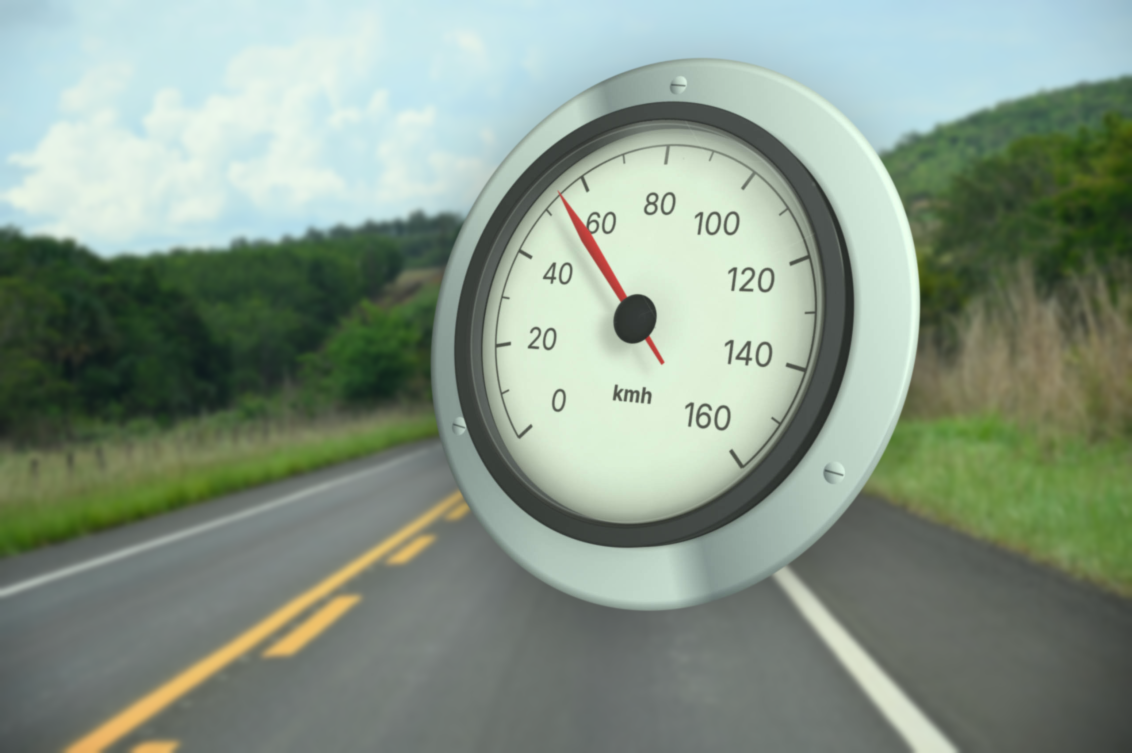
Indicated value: 55 km/h
